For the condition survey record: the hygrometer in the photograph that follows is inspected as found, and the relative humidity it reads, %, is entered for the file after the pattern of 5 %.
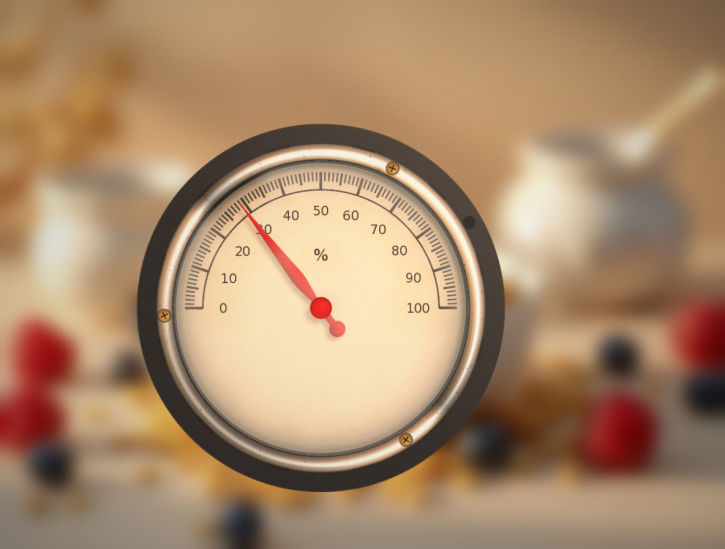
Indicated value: 29 %
